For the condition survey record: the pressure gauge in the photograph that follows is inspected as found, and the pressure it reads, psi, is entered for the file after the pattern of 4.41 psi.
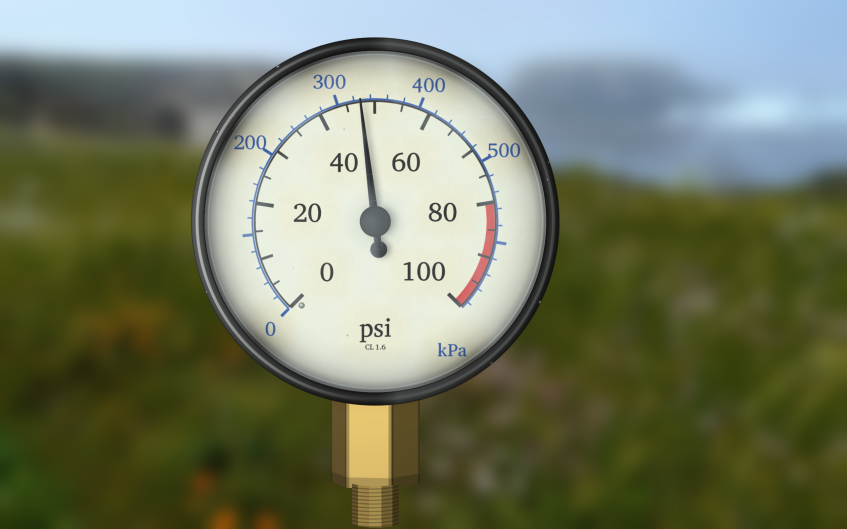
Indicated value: 47.5 psi
